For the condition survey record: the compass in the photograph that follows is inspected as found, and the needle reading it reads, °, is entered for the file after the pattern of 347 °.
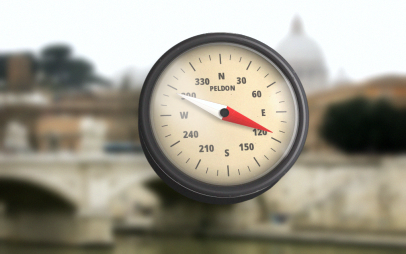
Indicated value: 115 °
